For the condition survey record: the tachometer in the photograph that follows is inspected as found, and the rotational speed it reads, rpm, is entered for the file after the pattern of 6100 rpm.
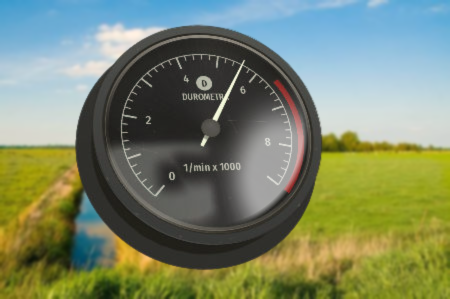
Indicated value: 5600 rpm
